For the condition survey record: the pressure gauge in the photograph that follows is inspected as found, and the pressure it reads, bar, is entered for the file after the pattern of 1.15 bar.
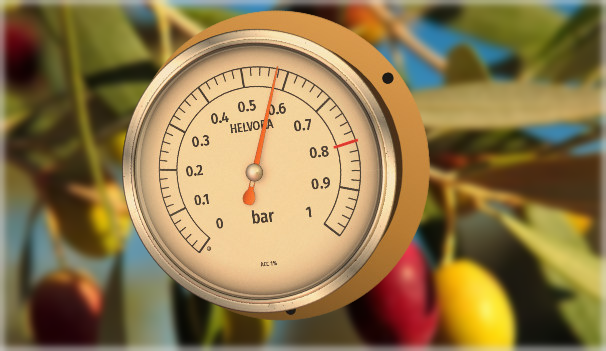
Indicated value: 0.58 bar
